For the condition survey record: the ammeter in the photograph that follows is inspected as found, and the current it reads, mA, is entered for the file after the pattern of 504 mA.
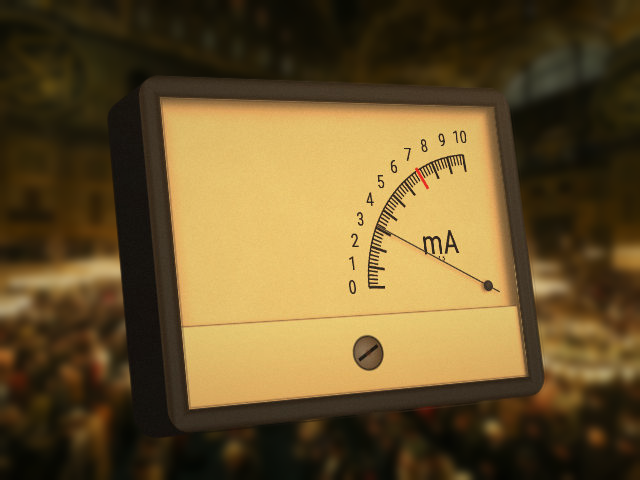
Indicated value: 3 mA
